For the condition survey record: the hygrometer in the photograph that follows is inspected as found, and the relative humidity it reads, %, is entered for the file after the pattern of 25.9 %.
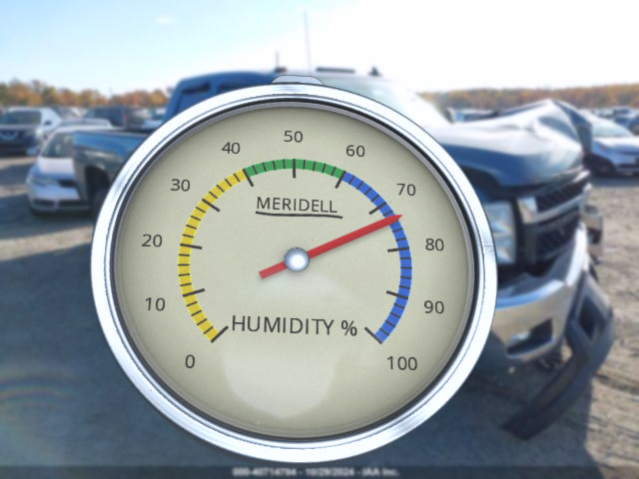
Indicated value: 74 %
